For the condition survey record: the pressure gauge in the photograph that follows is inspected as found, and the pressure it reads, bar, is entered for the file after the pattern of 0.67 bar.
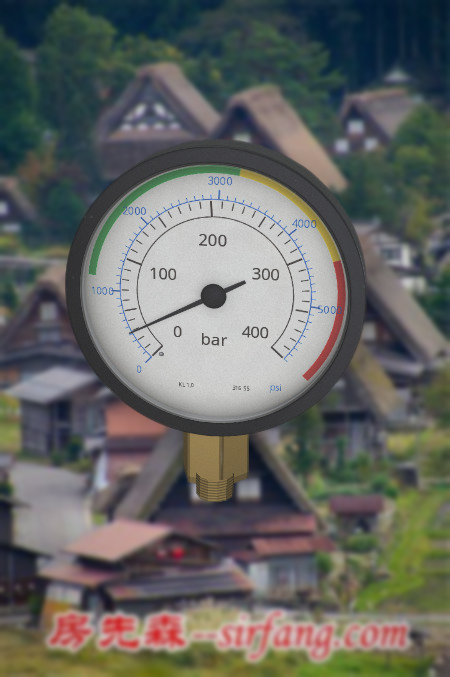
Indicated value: 30 bar
